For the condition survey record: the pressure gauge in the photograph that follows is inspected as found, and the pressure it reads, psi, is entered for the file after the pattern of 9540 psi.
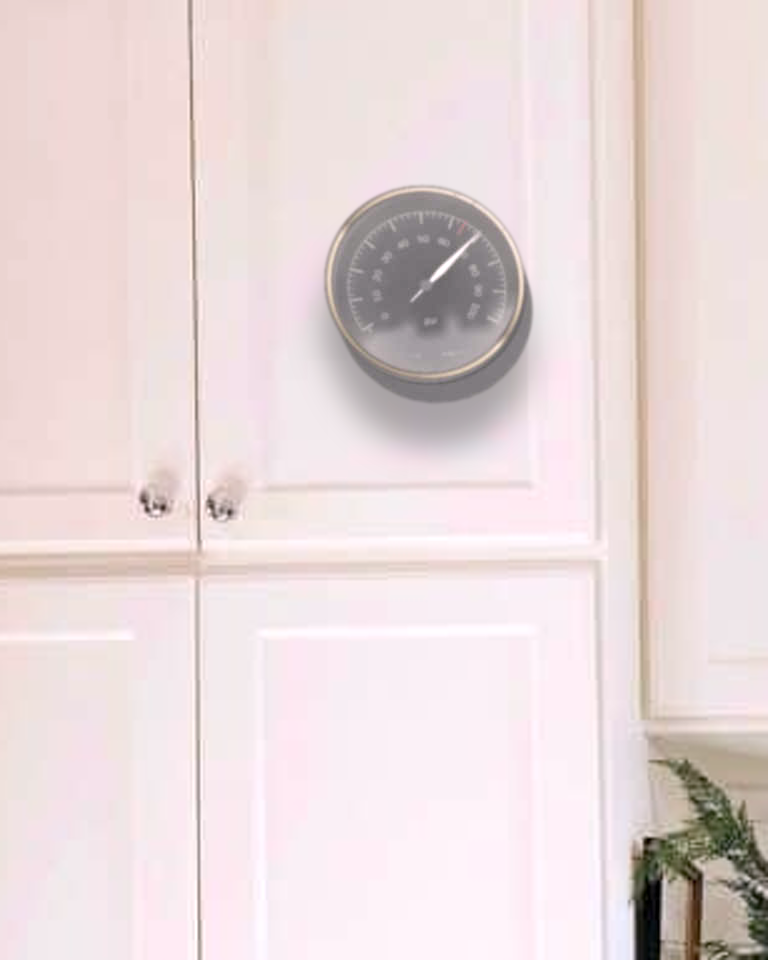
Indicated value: 70 psi
